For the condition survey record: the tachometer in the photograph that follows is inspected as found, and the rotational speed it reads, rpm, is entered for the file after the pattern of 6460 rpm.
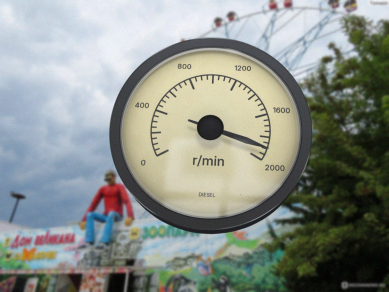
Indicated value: 1900 rpm
